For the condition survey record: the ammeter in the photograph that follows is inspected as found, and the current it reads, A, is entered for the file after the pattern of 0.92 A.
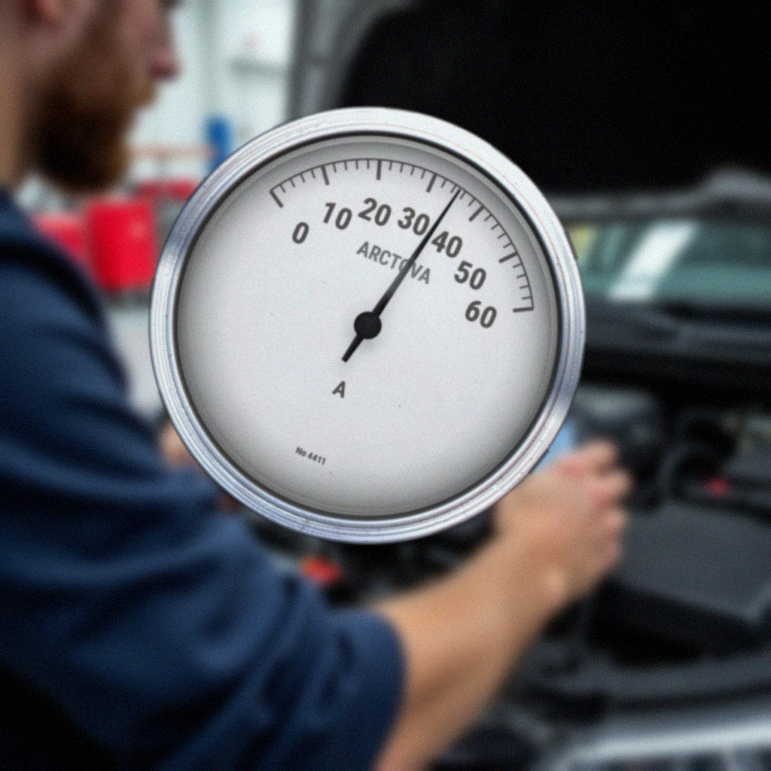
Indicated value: 35 A
